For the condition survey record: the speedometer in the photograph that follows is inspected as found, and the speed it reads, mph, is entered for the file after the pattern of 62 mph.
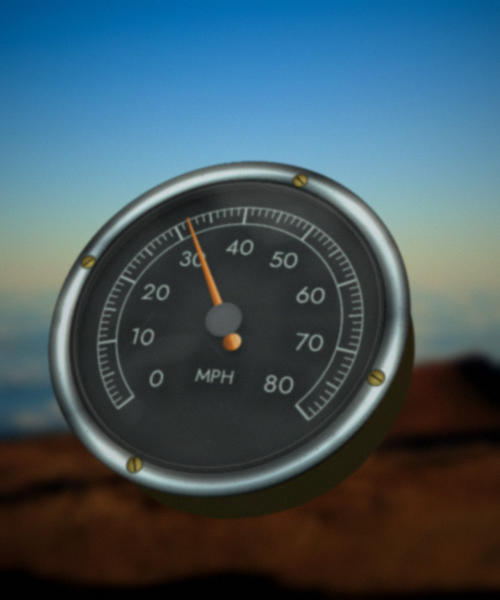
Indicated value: 32 mph
